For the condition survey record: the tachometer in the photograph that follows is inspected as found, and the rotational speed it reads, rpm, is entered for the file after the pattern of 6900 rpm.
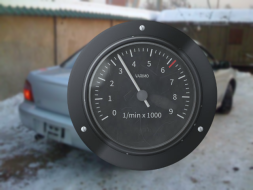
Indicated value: 3400 rpm
